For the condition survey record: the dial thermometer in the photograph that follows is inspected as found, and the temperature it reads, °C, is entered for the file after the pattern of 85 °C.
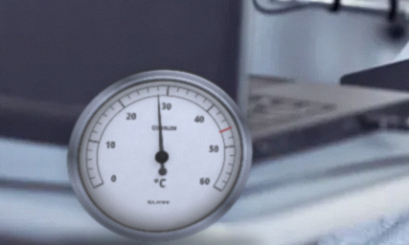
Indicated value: 28 °C
